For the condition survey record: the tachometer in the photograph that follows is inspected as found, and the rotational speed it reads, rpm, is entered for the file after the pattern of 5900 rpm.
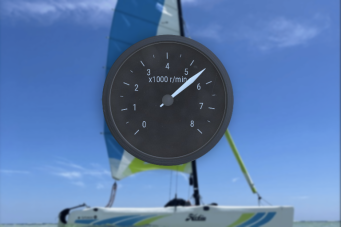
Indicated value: 5500 rpm
